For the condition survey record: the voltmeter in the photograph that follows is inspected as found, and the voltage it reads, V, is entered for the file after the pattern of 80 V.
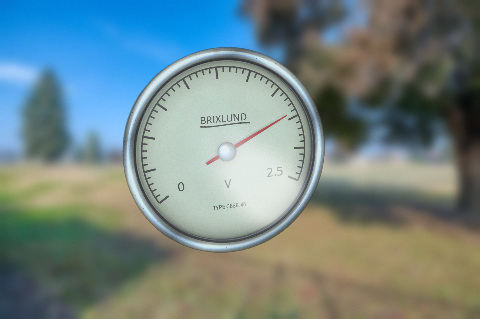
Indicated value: 1.95 V
